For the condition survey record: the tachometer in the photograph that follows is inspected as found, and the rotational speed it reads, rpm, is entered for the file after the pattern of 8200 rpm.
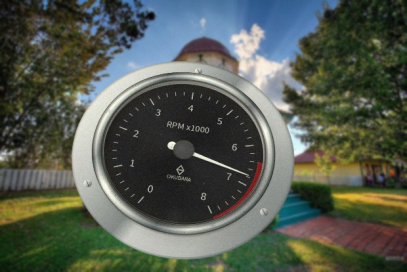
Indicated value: 6800 rpm
